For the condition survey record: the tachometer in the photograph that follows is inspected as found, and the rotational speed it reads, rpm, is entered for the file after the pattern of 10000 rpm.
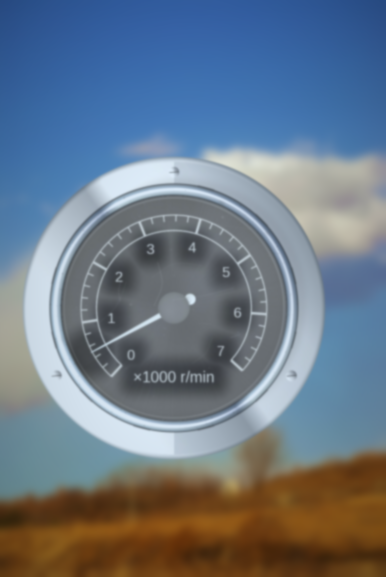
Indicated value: 500 rpm
